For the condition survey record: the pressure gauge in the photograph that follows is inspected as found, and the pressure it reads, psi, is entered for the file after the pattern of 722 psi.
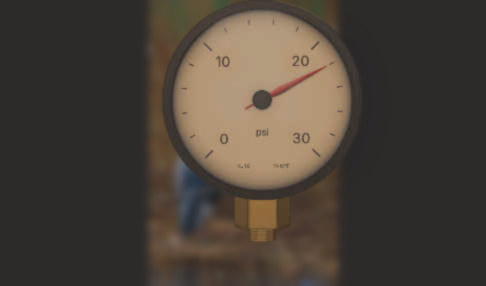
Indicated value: 22 psi
